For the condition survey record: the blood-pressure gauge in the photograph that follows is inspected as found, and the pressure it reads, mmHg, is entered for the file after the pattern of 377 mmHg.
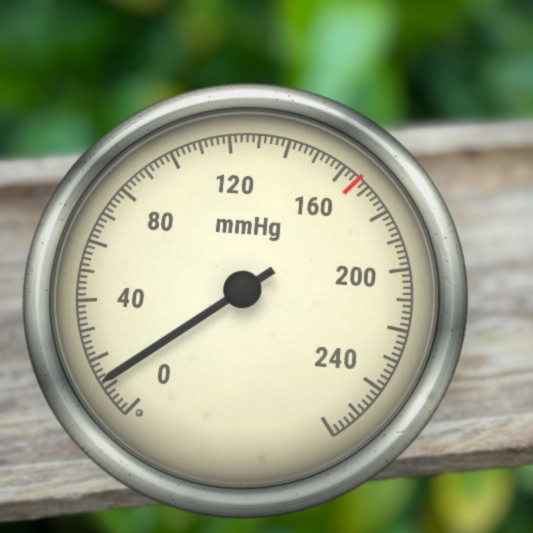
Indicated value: 12 mmHg
